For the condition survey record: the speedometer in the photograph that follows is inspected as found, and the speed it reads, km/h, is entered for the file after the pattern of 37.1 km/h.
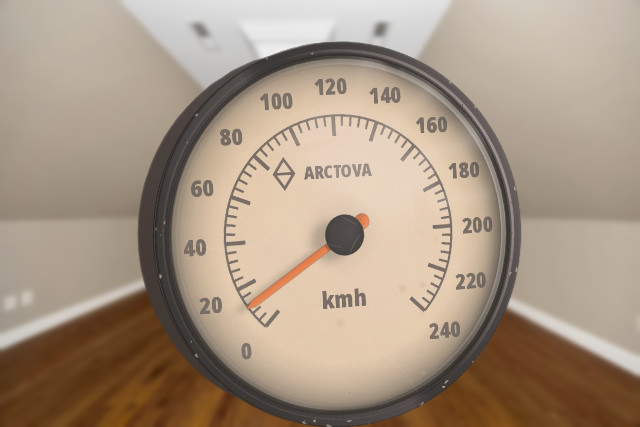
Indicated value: 12 km/h
